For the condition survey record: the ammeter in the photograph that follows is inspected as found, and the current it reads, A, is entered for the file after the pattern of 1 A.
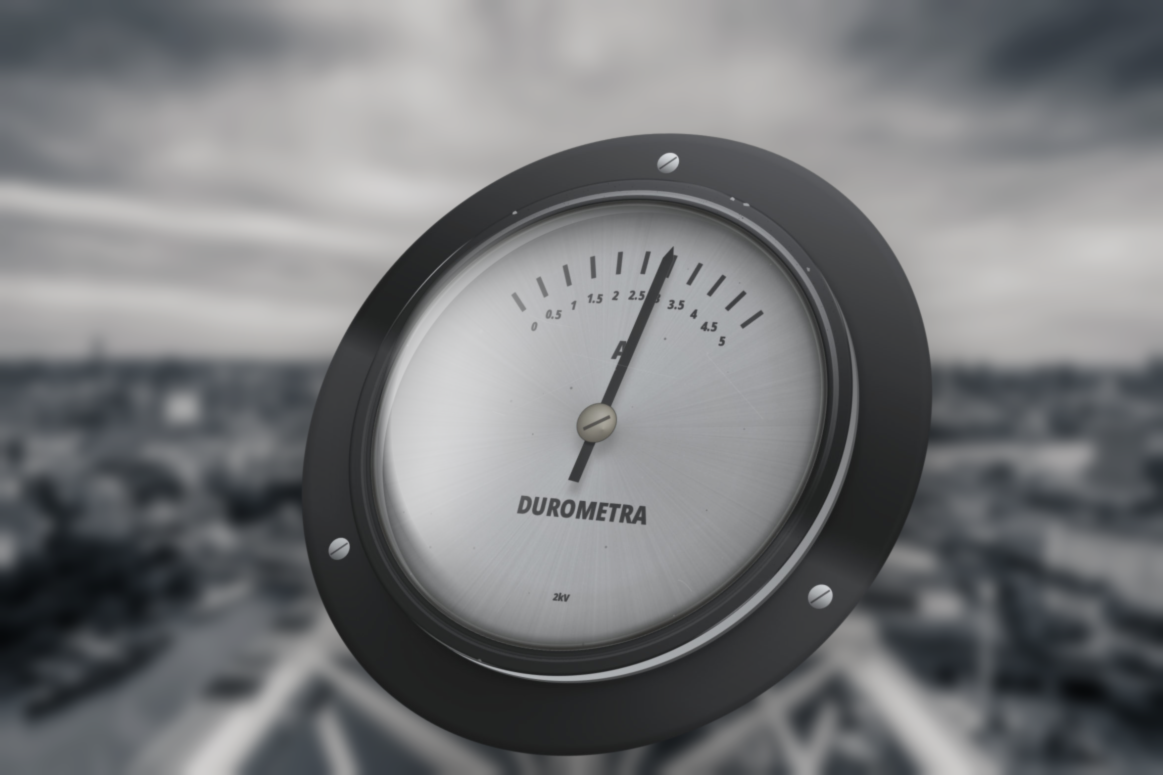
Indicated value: 3 A
